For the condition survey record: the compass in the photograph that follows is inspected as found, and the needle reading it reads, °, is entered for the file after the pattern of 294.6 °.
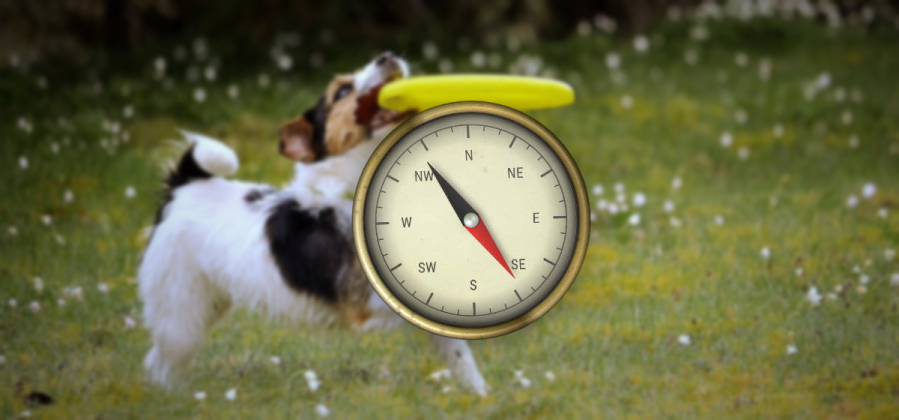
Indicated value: 145 °
